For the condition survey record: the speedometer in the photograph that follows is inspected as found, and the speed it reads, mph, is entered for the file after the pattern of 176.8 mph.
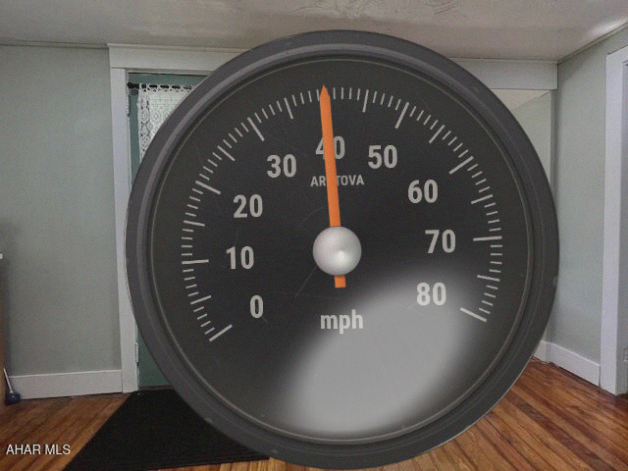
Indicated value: 40 mph
